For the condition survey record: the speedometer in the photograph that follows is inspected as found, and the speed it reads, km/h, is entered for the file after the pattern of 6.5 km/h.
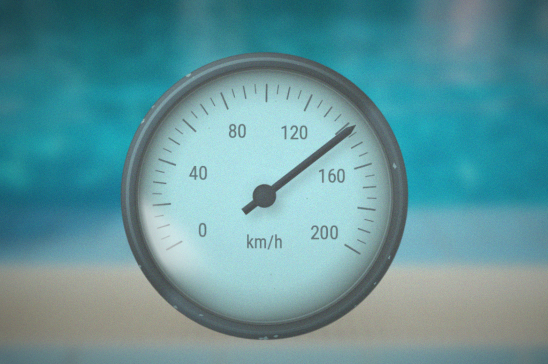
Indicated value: 142.5 km/h
